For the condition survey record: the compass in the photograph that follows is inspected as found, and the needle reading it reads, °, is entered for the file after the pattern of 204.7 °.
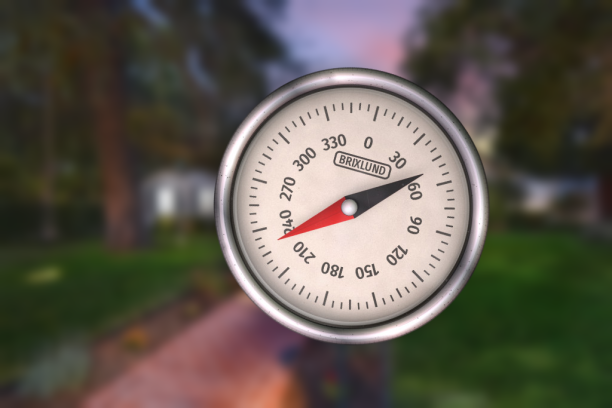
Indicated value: 230 °
